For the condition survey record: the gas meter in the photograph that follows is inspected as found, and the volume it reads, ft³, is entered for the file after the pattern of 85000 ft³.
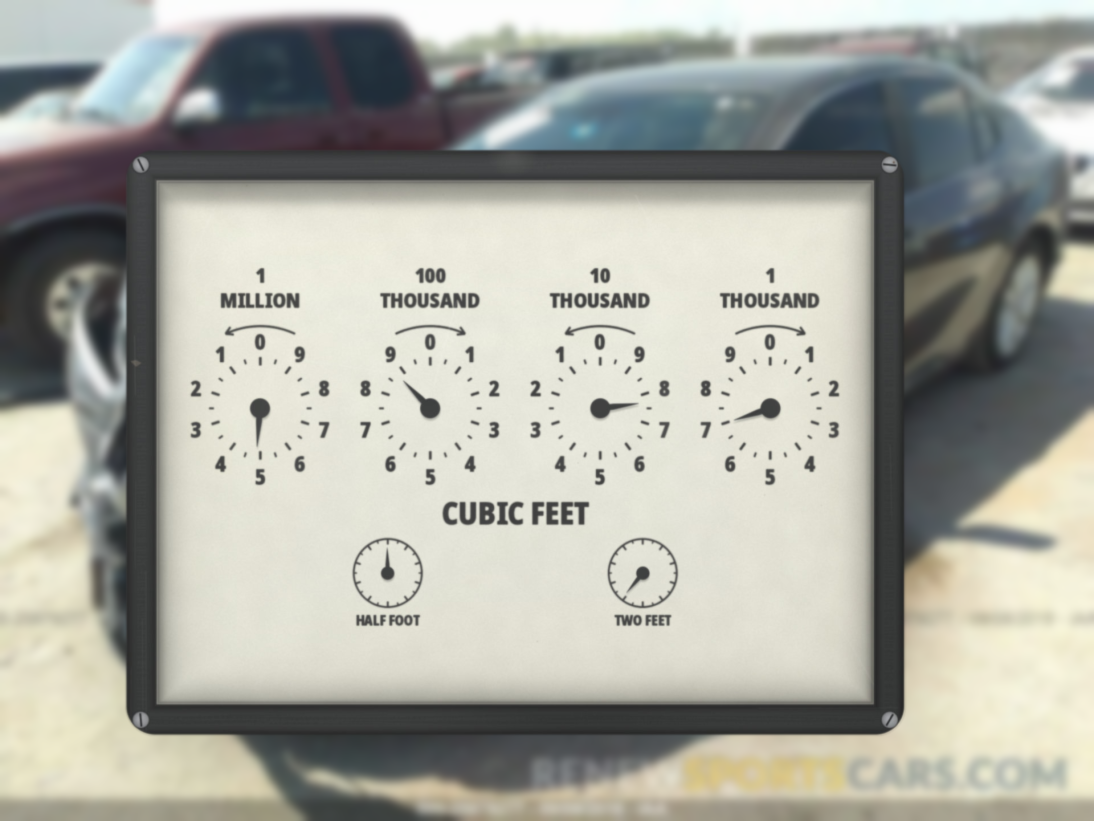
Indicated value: 487700 ft³
